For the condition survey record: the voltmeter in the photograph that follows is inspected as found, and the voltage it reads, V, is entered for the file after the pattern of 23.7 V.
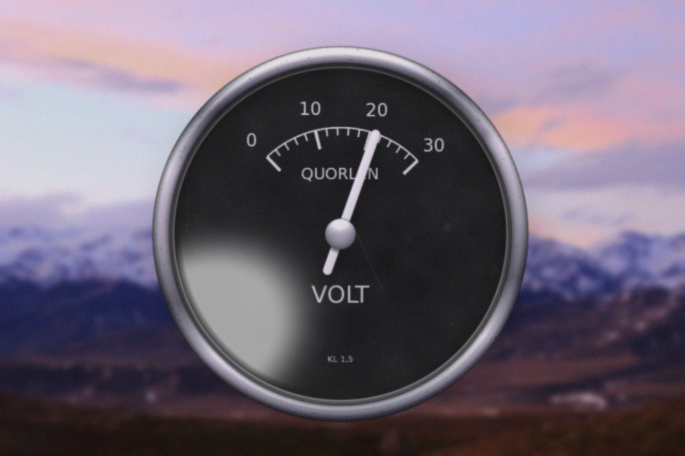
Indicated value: 21 V
